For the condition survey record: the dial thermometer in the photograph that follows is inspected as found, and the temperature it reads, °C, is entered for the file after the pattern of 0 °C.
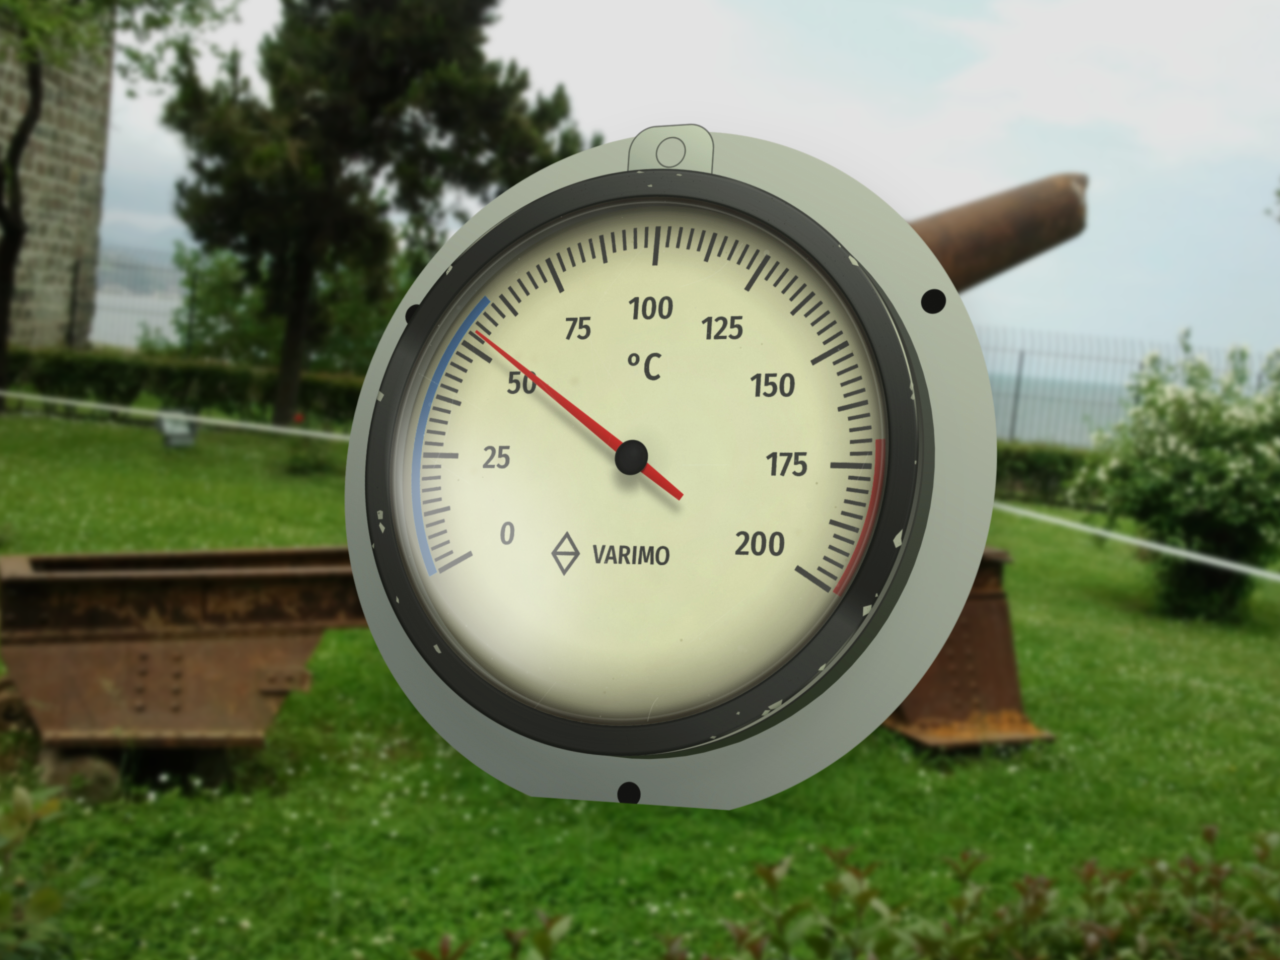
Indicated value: 53.75 °C
